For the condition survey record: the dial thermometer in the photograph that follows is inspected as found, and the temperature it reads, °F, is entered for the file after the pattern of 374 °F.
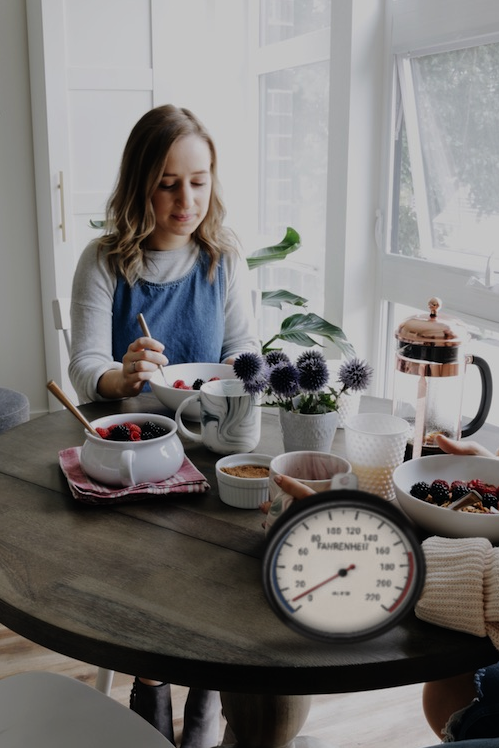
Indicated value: 10 °F
